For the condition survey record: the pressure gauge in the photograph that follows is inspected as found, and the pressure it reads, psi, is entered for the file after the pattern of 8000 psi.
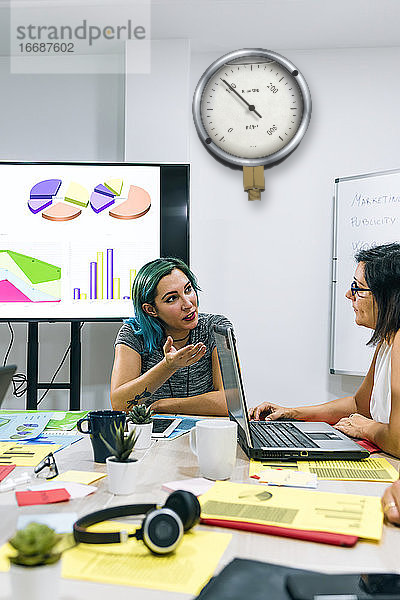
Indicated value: 100 psi
